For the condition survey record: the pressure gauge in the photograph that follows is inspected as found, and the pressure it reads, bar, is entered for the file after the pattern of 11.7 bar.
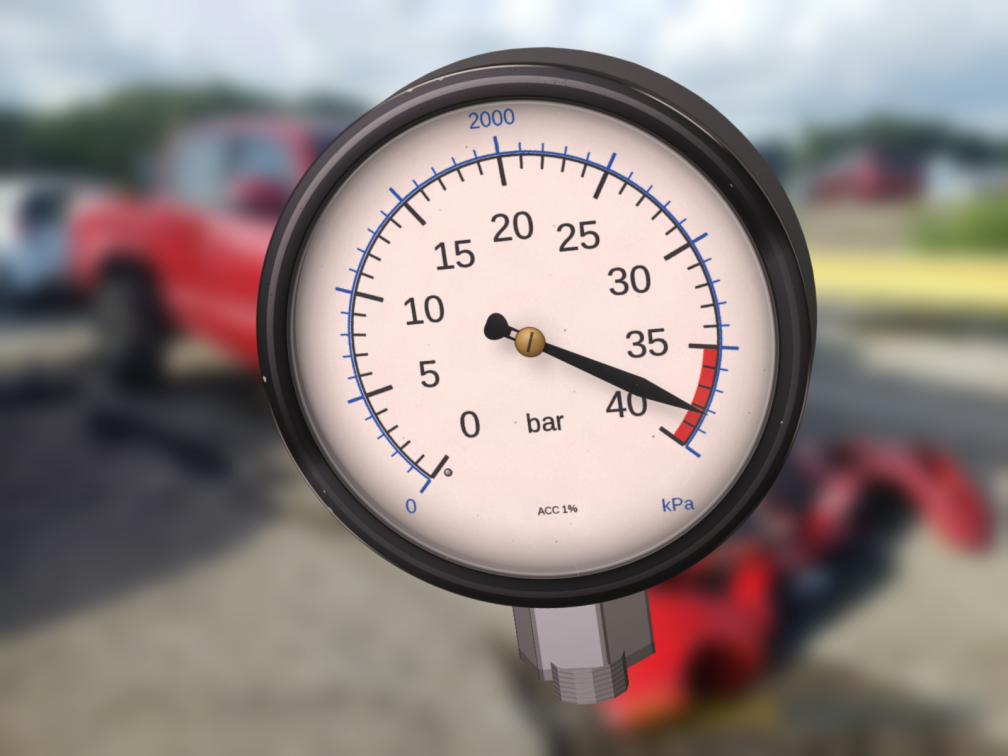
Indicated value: 38 bar
